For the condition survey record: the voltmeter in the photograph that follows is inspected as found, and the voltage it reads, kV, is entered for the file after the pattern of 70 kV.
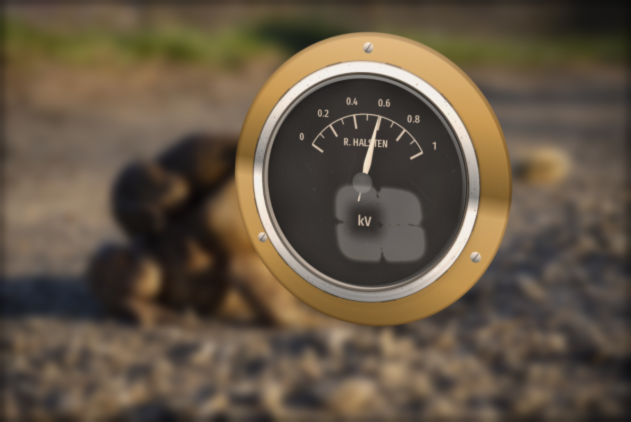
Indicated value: 0.6 kV
